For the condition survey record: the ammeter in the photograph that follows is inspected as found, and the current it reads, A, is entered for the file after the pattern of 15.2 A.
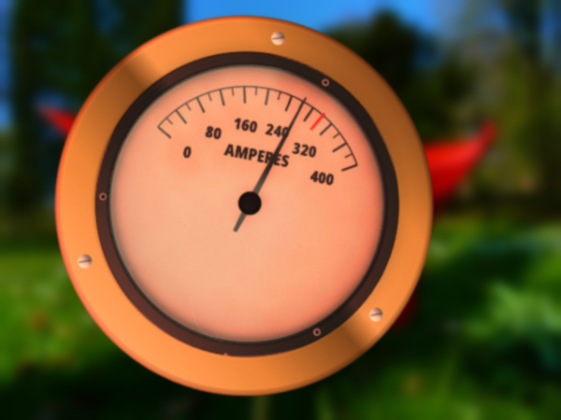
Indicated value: 260 A
